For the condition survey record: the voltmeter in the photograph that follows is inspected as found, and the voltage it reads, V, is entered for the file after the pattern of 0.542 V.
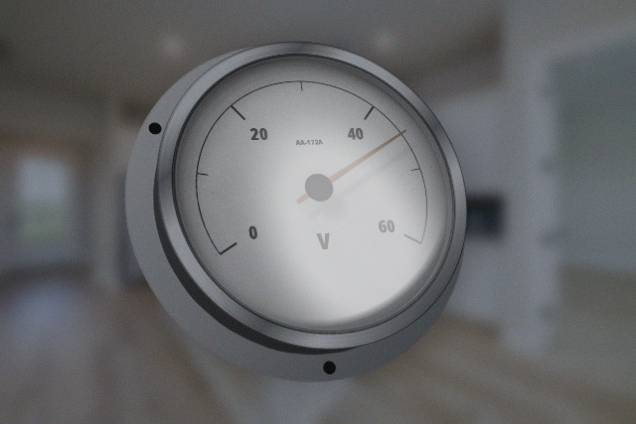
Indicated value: 45 V
